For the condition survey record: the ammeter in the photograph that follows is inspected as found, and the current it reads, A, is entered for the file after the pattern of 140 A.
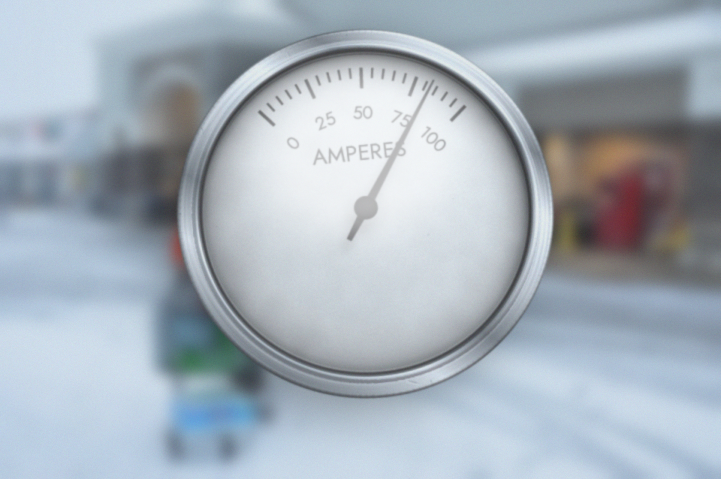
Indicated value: 82.5 A
